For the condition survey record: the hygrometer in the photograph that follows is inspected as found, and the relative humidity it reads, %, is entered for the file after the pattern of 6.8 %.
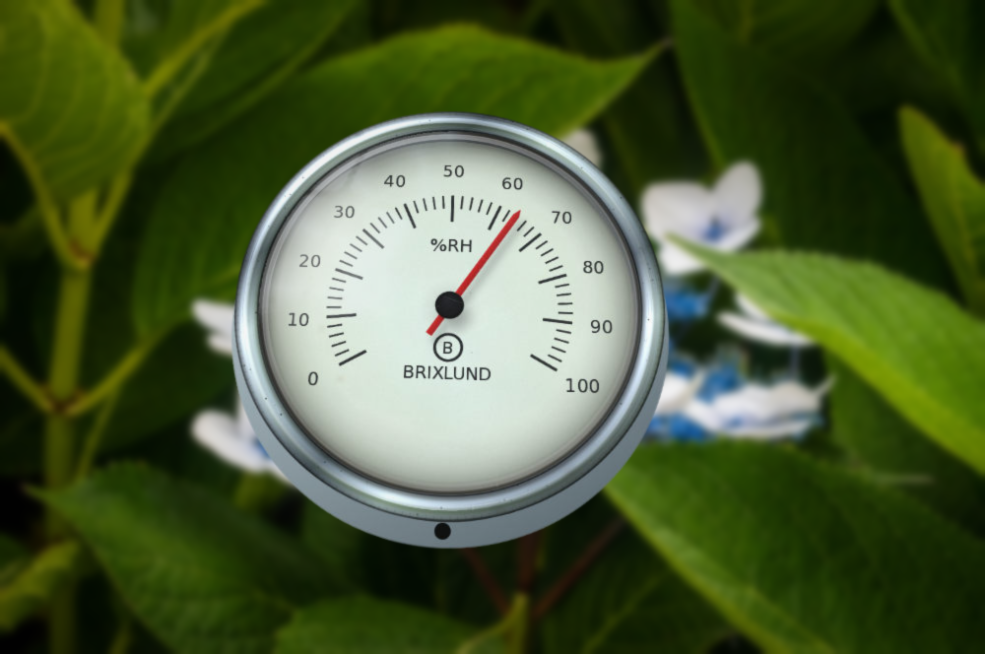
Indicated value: 64 %
